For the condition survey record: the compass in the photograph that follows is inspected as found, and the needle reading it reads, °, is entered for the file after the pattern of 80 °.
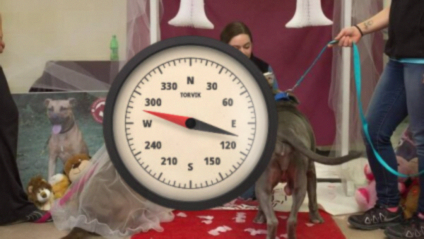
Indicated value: 285 °
